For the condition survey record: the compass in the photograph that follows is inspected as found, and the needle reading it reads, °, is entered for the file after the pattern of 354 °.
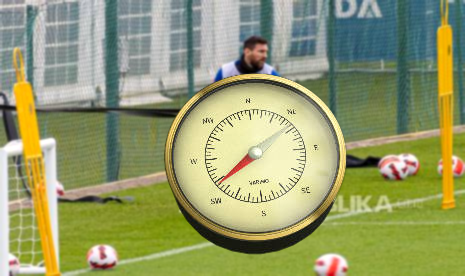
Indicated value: 235 °
